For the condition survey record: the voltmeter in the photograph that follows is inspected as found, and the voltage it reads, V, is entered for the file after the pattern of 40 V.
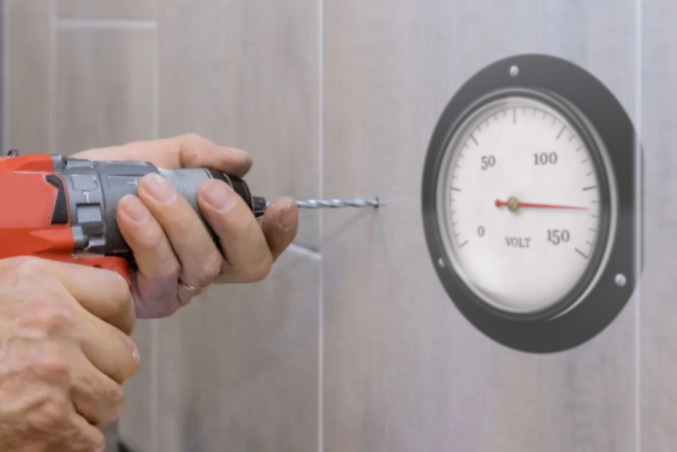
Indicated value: 132.5 V
